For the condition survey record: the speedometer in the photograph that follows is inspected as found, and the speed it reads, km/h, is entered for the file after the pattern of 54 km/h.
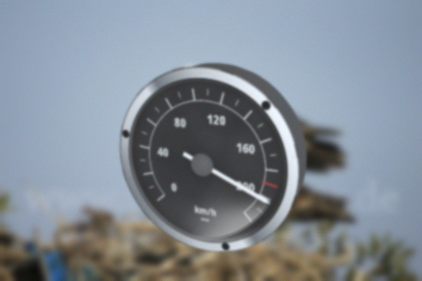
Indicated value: 200 km/h
